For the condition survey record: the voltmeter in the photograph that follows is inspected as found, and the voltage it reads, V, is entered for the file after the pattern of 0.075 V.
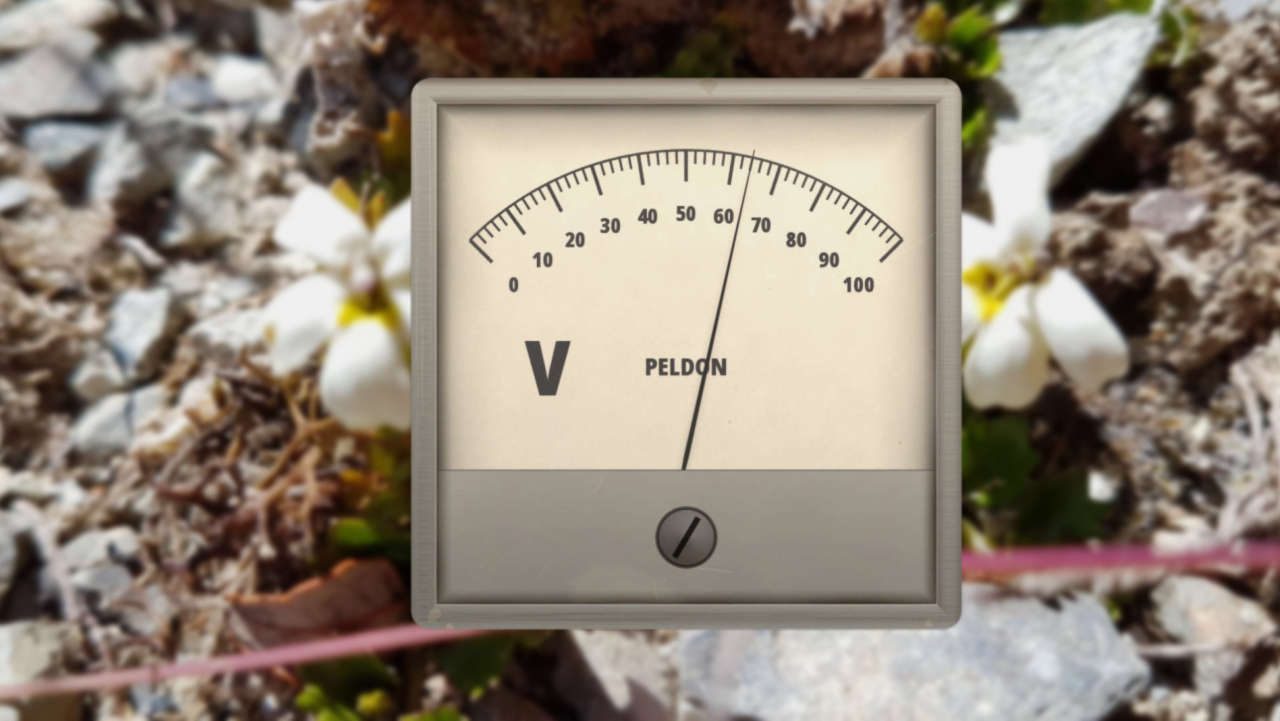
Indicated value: 64 V
